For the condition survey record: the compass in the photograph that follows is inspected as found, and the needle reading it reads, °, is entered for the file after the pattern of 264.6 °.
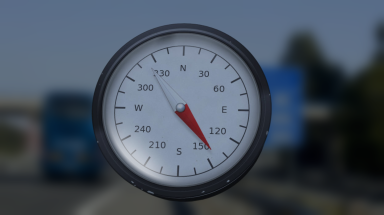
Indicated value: 142.5 °
